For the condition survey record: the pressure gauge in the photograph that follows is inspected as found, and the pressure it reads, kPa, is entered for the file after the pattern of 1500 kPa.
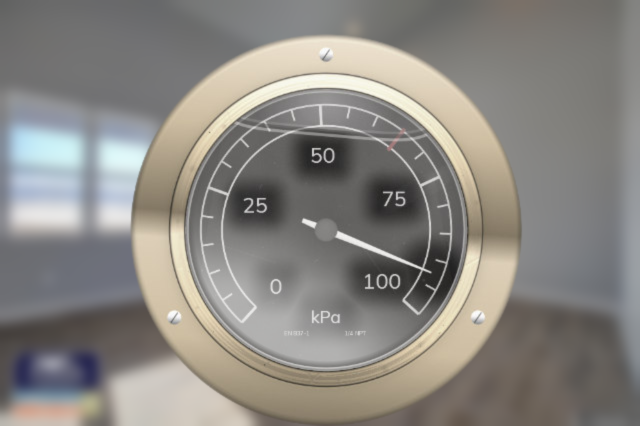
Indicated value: 92.5 kPa
